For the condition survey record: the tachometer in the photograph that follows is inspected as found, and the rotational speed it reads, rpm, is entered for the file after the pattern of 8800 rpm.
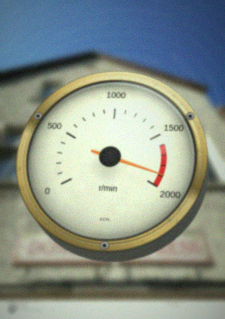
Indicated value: 1900 rpm
